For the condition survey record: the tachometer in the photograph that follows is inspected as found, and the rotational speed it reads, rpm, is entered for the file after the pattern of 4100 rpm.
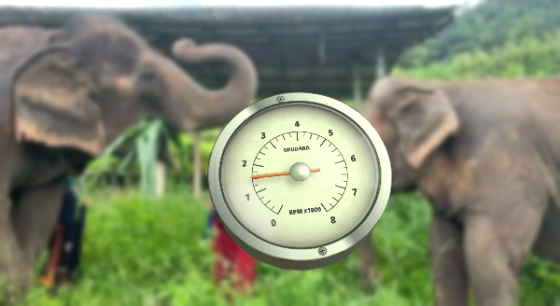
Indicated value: 1500 rpm
